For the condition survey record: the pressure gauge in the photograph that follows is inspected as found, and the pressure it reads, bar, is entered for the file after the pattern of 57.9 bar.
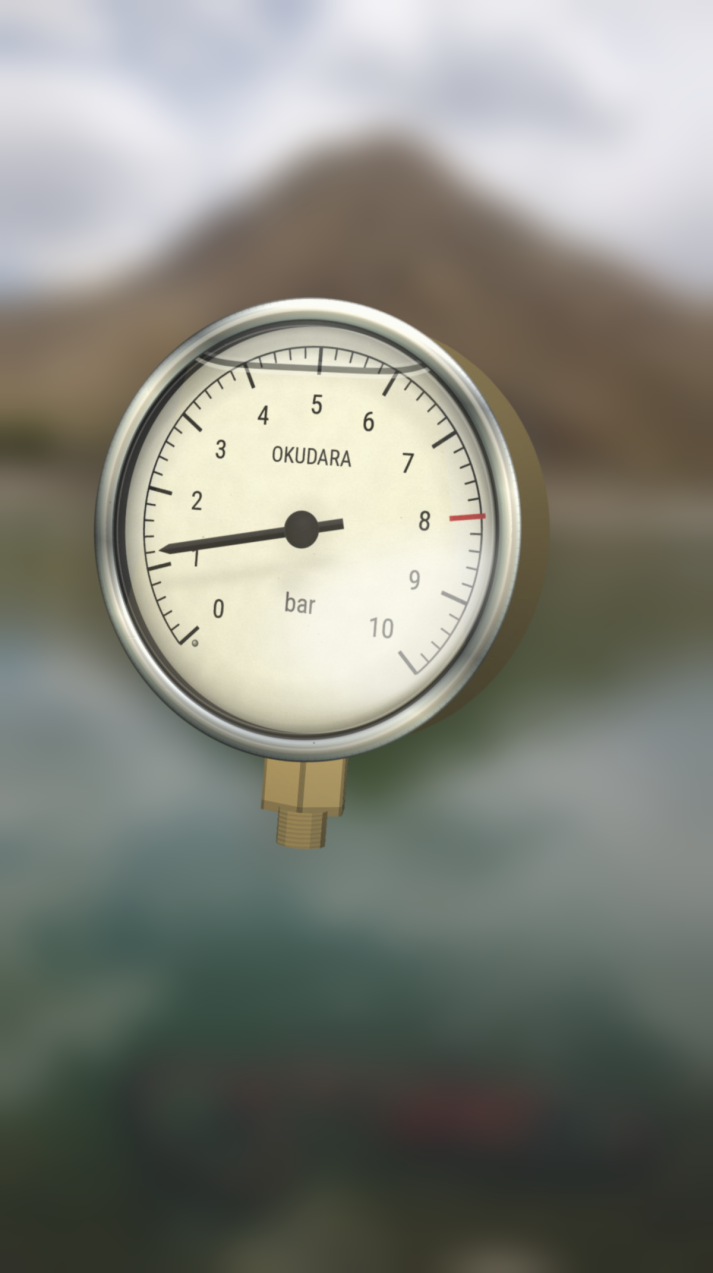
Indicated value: 1.2 bar
